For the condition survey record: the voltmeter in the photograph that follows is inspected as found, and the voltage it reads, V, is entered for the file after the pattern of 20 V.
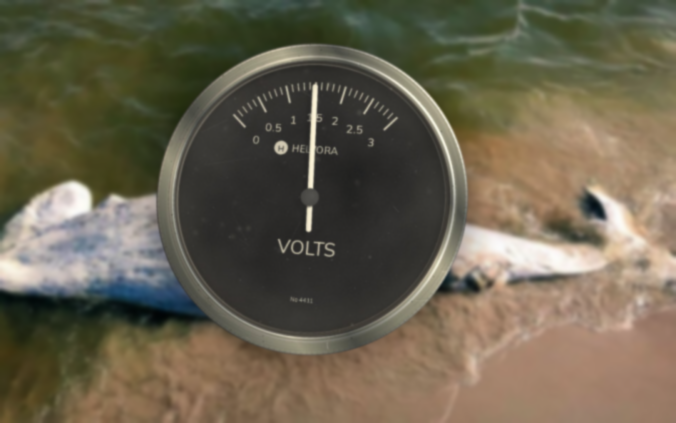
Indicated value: 1.5 V
